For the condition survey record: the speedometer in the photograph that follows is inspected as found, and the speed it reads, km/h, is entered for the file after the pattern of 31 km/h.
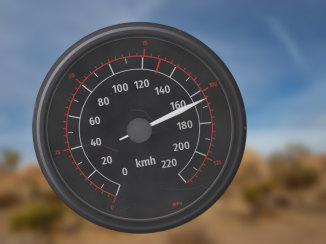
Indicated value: 165 km/h
